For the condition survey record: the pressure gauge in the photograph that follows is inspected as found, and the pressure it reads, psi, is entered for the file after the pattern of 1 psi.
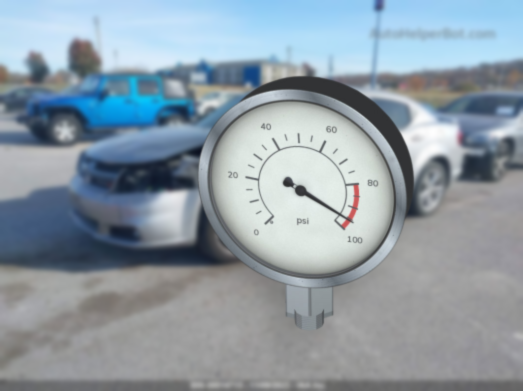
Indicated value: 95 psi
